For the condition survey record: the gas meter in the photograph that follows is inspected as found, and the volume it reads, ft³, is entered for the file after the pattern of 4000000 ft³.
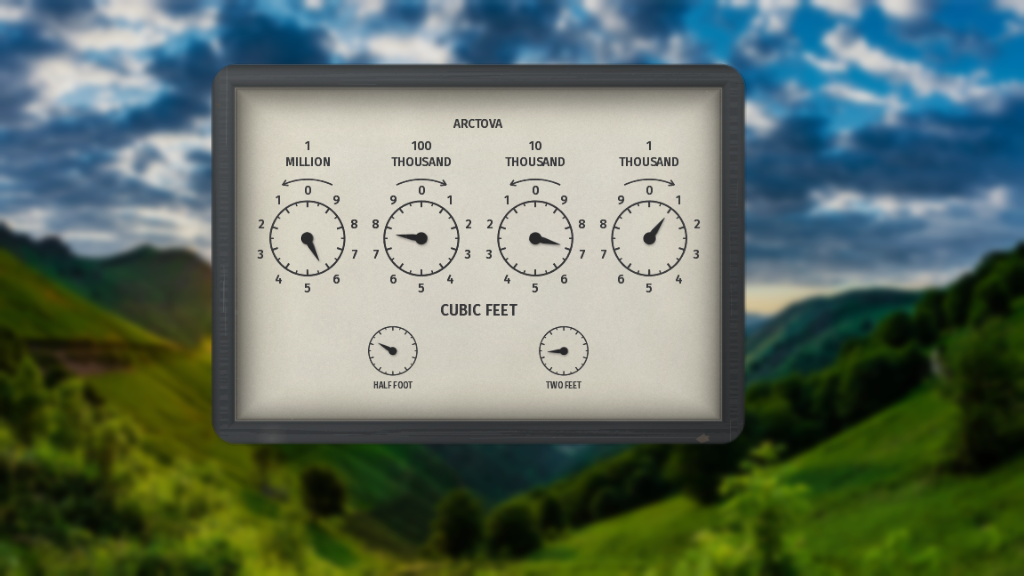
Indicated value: 577100 ft³
